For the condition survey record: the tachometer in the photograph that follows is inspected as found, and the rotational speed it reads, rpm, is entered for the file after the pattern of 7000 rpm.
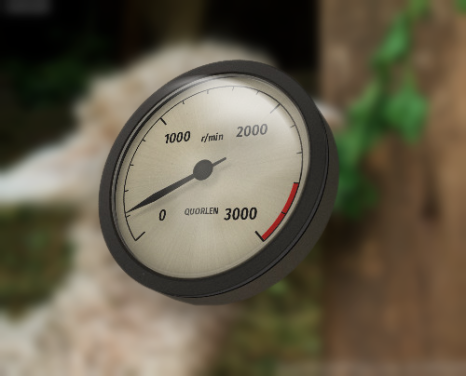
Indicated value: 200 rpm
